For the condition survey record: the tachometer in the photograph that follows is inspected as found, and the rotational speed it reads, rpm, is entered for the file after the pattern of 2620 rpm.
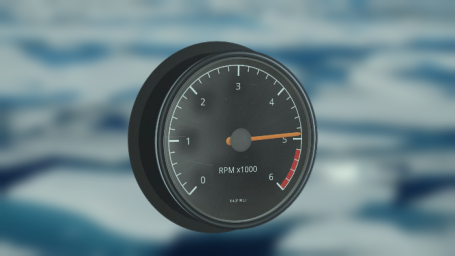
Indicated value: 4900 rpm
